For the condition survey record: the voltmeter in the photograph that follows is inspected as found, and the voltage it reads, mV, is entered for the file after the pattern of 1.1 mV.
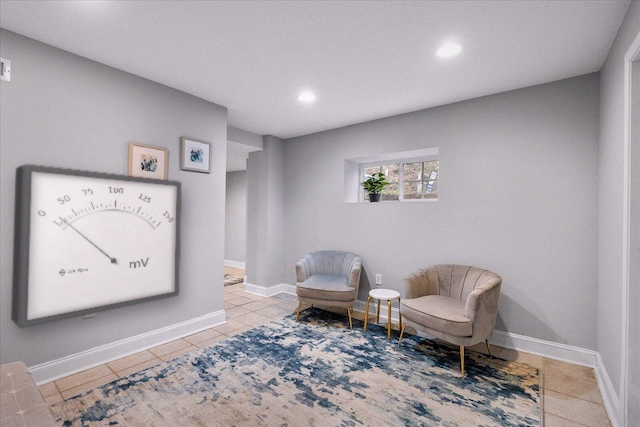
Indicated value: 25 mV
